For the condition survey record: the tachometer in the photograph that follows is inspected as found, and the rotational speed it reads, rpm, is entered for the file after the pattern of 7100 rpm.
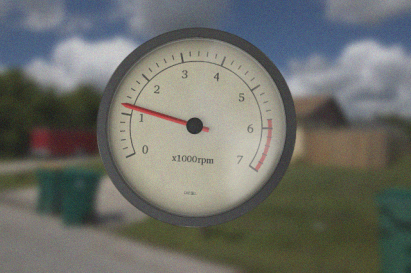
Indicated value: 1200 rpm
